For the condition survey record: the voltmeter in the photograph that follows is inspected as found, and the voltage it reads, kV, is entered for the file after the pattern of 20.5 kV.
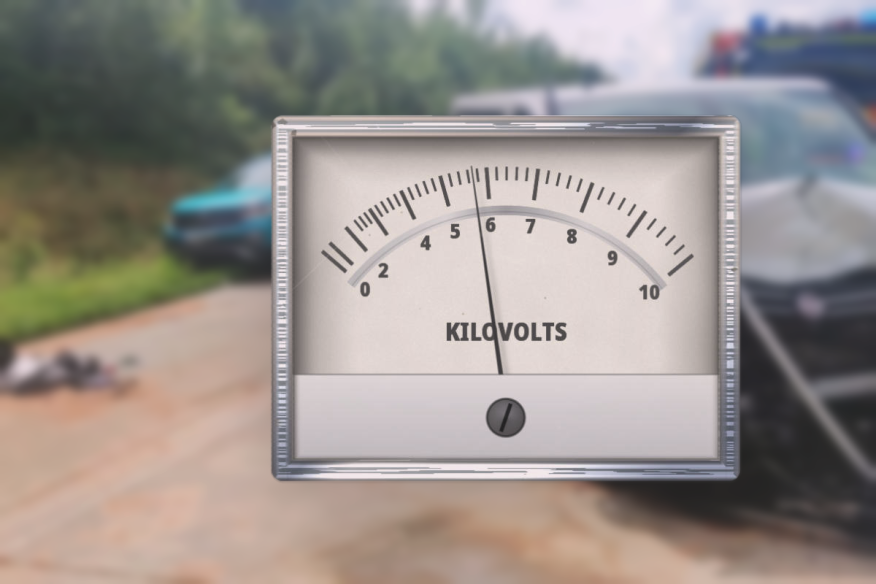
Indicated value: 5.7 kV
